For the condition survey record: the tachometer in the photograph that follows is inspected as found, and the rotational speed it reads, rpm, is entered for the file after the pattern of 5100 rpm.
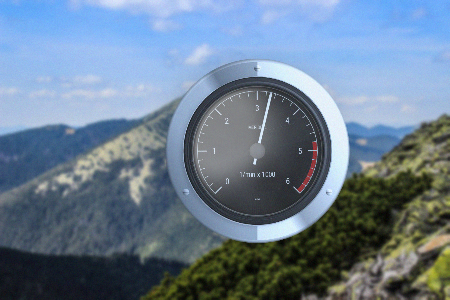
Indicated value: 3300 rpm
